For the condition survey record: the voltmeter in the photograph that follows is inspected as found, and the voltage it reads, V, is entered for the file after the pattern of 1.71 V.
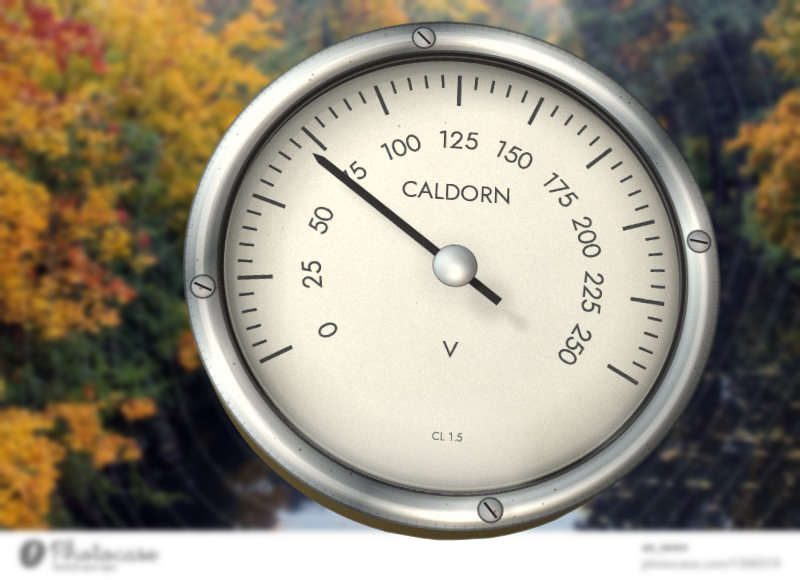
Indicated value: 70 V
